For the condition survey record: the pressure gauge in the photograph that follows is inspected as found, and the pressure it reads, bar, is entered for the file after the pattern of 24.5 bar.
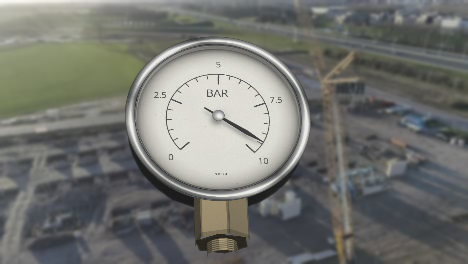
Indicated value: 9.5 bar
